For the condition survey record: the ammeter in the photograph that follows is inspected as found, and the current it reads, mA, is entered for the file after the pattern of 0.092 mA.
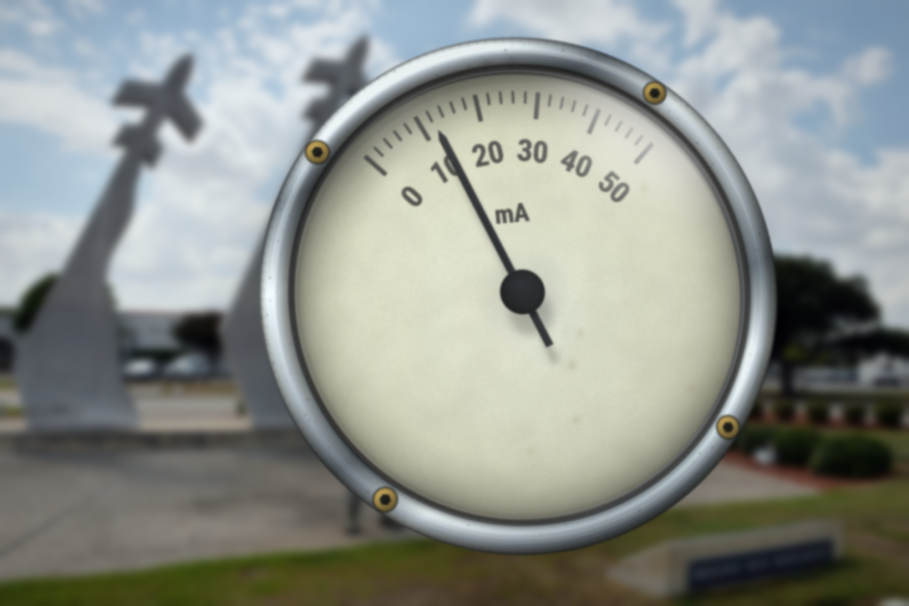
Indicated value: 12 mA
